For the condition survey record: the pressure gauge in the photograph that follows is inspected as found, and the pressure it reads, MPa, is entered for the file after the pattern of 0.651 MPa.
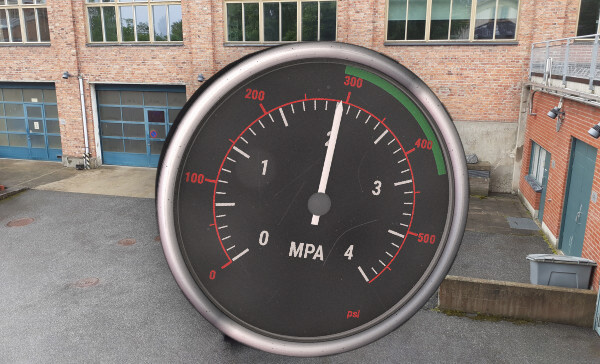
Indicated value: 2 MPa
